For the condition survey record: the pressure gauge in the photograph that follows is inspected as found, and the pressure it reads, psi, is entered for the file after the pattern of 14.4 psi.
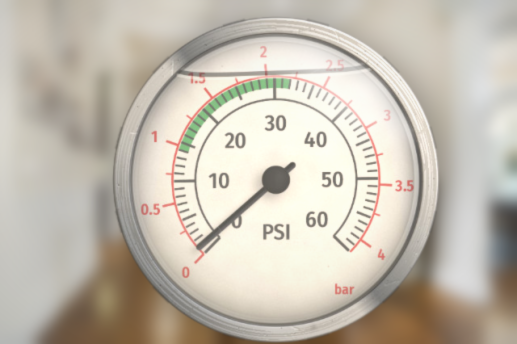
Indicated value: 1 psi
